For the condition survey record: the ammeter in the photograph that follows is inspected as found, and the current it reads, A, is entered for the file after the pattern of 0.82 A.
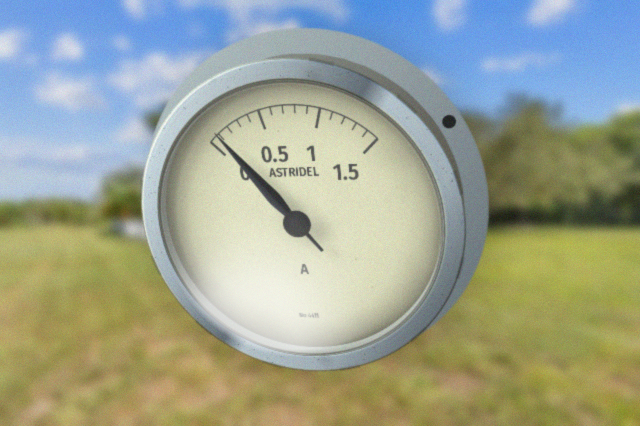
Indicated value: 0.1 A
